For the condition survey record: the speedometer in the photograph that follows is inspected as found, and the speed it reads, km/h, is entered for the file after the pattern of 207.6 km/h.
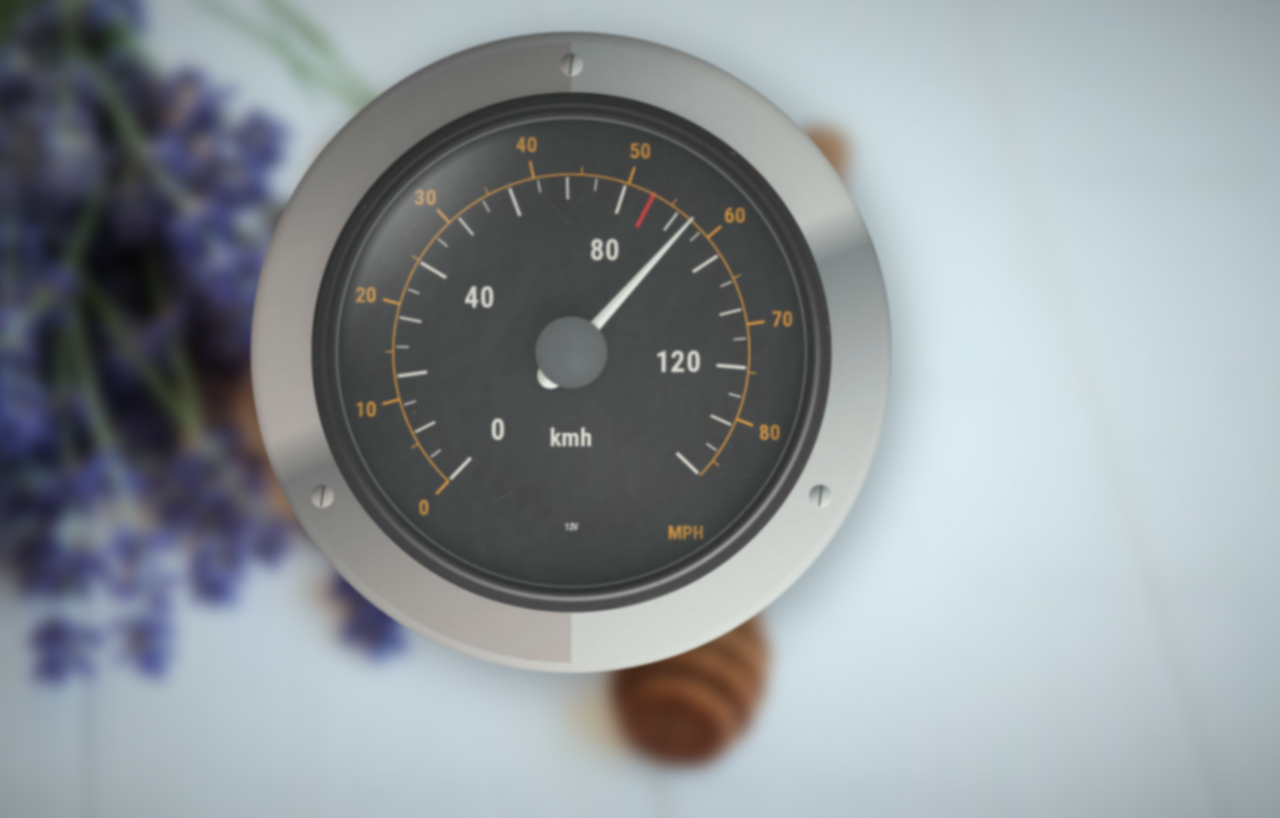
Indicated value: 92.5 km/h
